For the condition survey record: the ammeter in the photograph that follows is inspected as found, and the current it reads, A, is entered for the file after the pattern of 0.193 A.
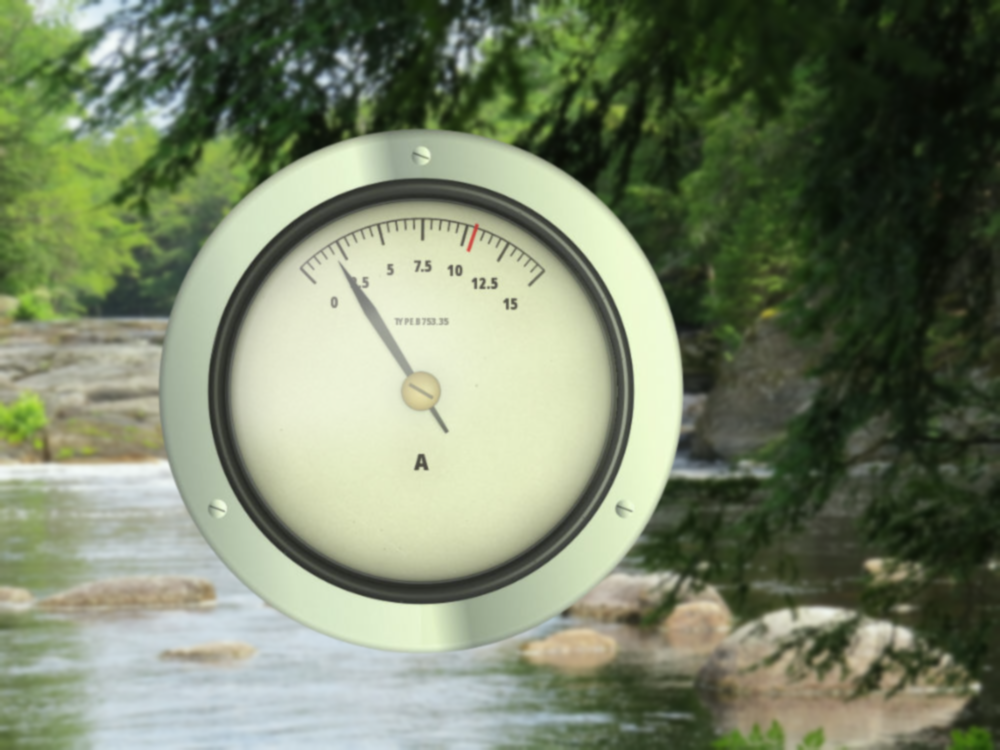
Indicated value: 2 A
